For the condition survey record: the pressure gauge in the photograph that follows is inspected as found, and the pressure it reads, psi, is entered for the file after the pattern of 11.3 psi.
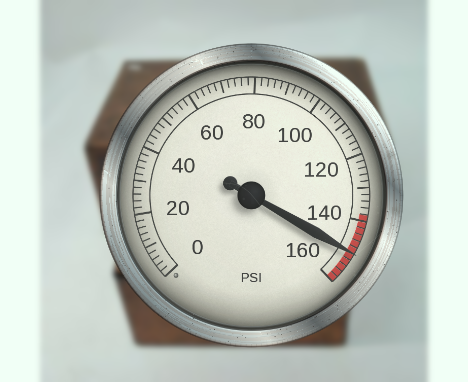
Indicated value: 150 psi
